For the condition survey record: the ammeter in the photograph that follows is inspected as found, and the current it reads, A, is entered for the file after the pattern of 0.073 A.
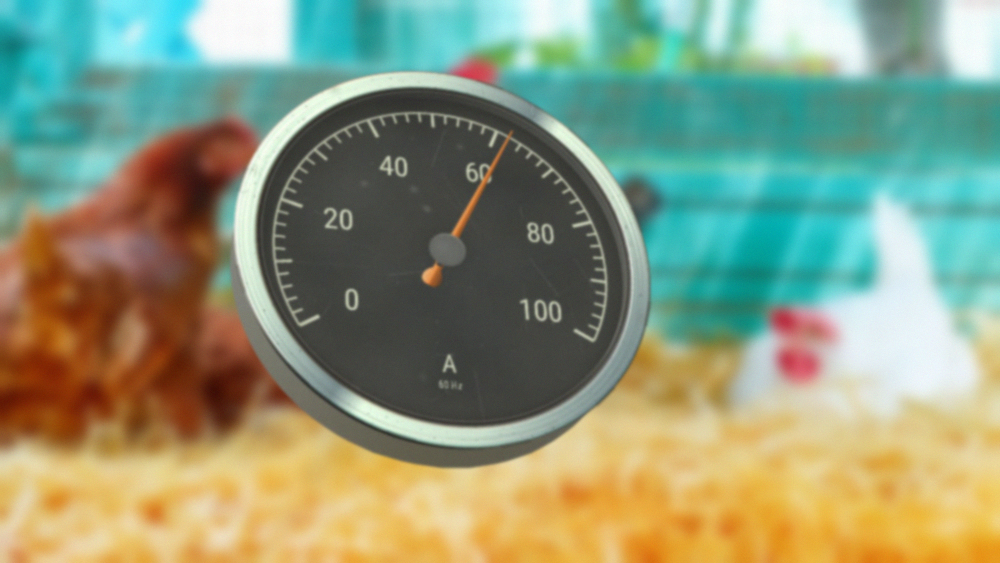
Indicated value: 62 A
